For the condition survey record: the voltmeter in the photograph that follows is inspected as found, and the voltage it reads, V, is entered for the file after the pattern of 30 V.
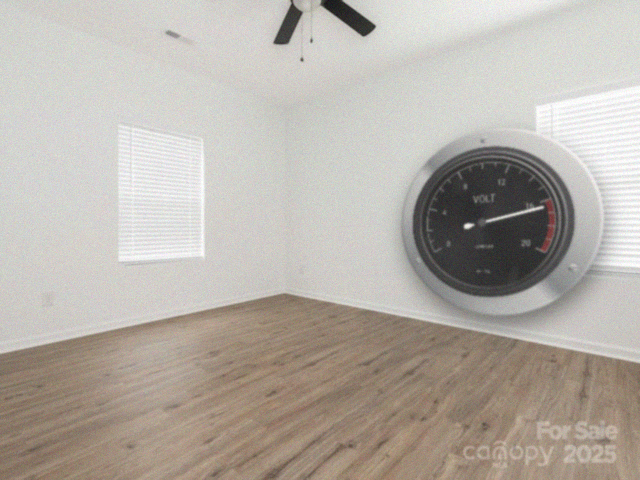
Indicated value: 16.5 V
